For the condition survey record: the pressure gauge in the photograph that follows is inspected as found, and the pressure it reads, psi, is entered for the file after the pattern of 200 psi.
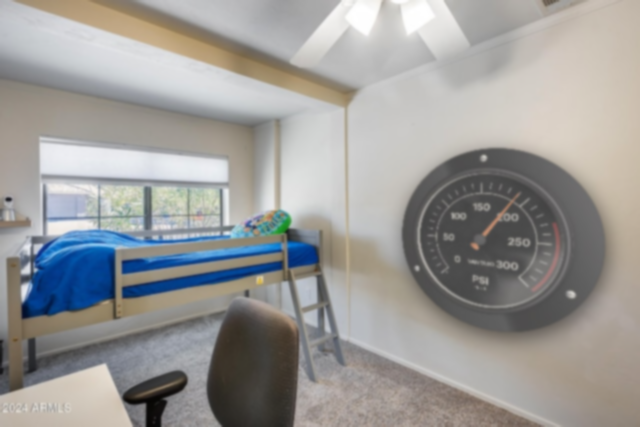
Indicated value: 190 psi
